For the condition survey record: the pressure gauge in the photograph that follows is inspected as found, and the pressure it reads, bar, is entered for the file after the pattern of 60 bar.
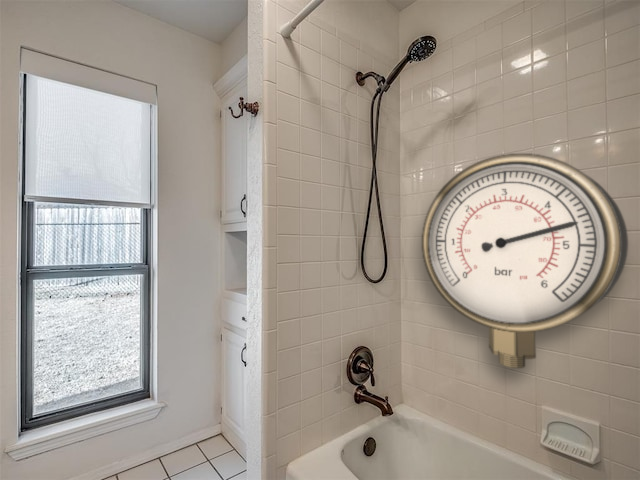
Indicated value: 4.6 bar
